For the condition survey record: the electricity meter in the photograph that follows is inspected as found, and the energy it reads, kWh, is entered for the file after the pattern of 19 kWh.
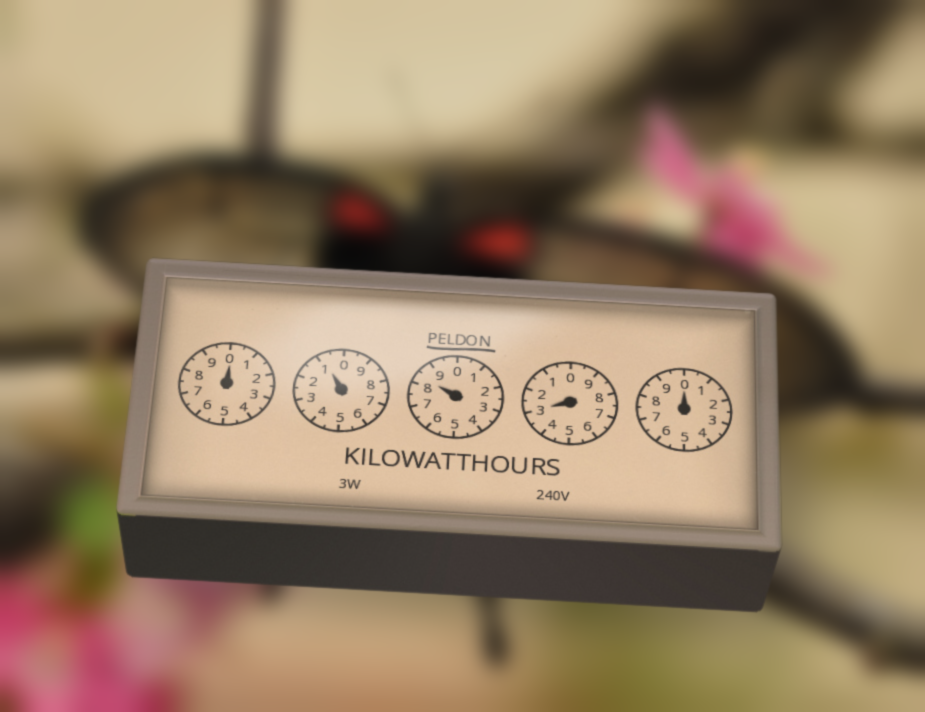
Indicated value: 830 kWh
